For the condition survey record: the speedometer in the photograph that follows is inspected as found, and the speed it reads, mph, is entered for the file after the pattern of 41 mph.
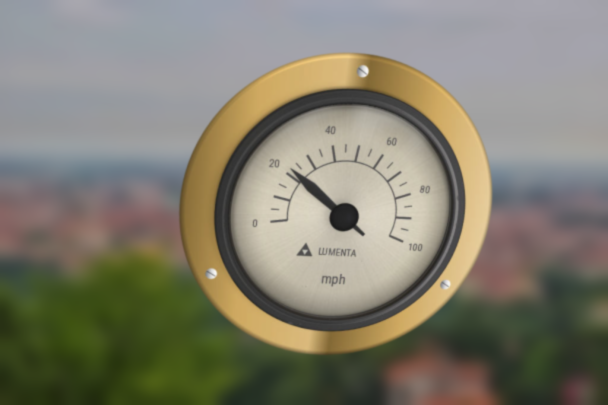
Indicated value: 22.5 mph
